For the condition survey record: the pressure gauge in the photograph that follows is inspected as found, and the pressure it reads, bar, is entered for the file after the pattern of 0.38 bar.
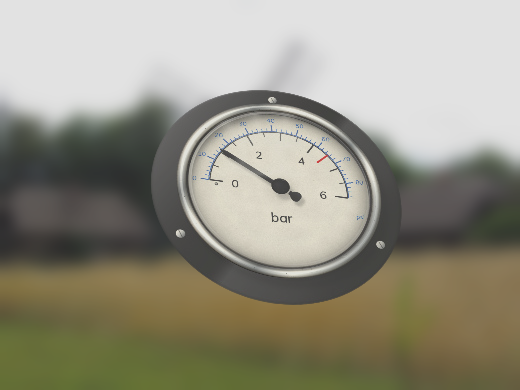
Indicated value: 1 bar
